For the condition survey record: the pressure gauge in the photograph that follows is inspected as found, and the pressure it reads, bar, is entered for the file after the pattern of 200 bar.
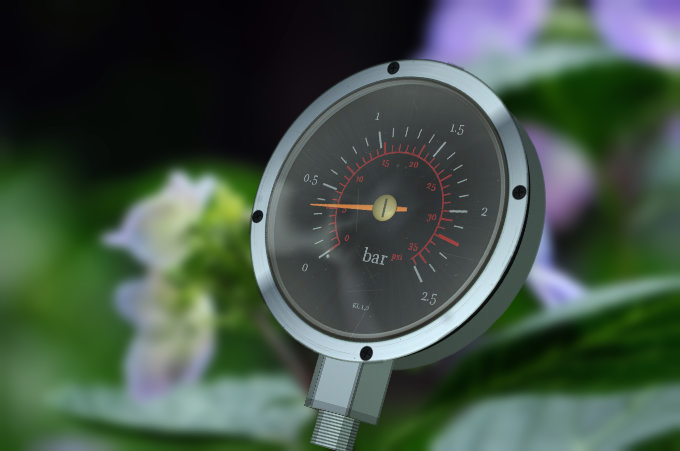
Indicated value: 0.35 bar
